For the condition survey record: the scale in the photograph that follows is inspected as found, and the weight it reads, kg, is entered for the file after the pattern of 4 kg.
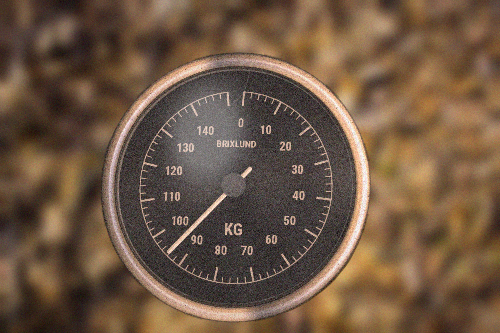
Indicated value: 94 kg
